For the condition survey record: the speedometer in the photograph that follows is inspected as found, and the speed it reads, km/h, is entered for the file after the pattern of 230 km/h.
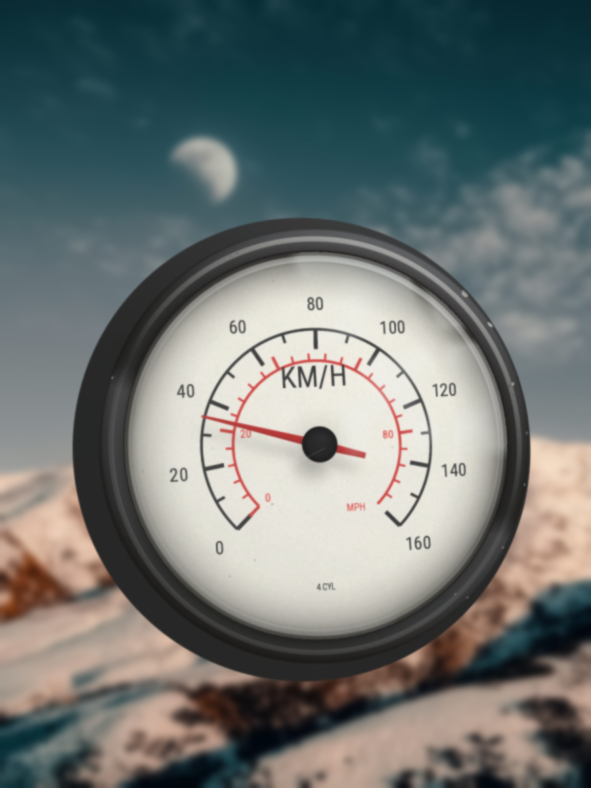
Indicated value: 35 km/h
